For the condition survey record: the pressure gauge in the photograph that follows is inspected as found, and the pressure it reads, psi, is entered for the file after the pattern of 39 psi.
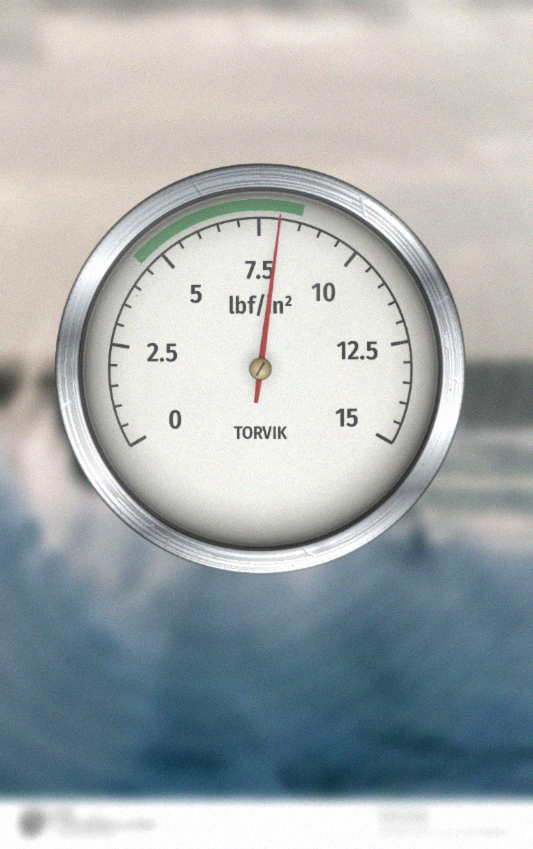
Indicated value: 8 psi
